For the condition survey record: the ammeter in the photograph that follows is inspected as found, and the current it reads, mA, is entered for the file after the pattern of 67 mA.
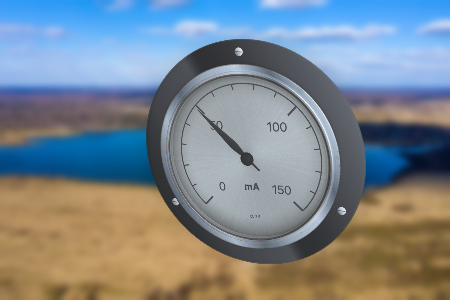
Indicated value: 50 mA
